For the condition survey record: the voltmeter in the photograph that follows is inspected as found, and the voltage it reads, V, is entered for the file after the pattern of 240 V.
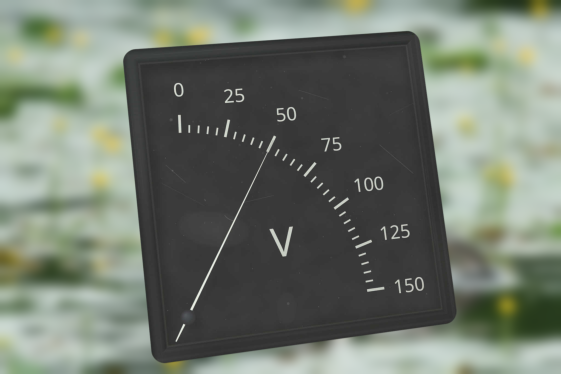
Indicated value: 50 V
